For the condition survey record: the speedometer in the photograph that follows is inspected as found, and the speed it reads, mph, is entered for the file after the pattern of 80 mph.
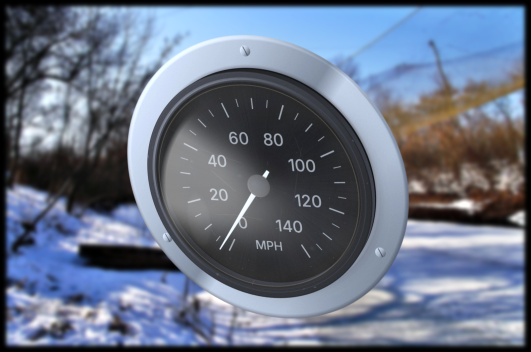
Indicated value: 2.5 mph
